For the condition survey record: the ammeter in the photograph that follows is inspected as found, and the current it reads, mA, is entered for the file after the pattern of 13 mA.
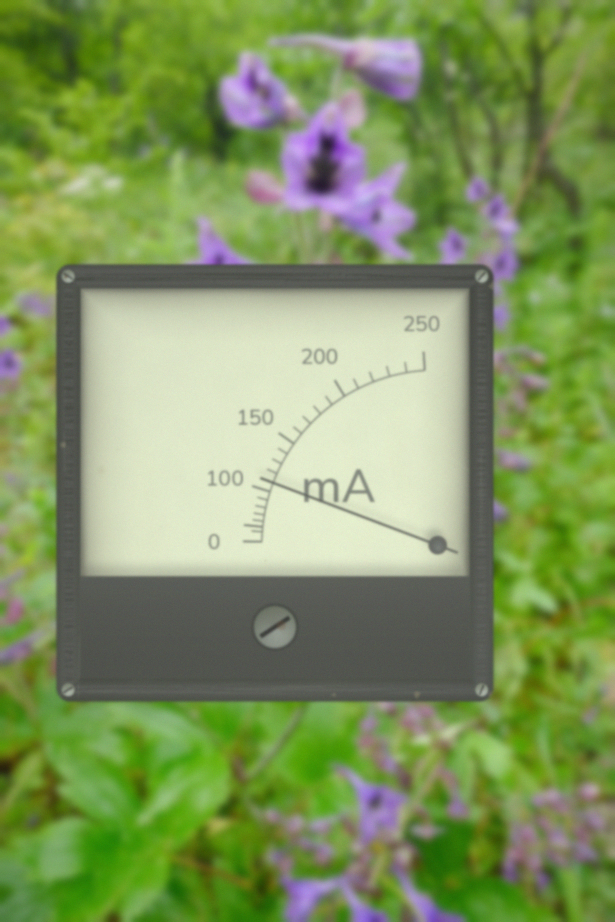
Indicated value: 110 mA
